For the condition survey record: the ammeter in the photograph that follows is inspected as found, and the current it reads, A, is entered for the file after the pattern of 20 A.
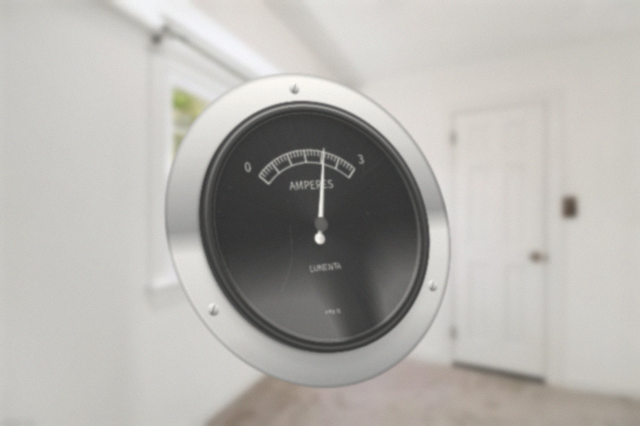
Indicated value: 2 A
